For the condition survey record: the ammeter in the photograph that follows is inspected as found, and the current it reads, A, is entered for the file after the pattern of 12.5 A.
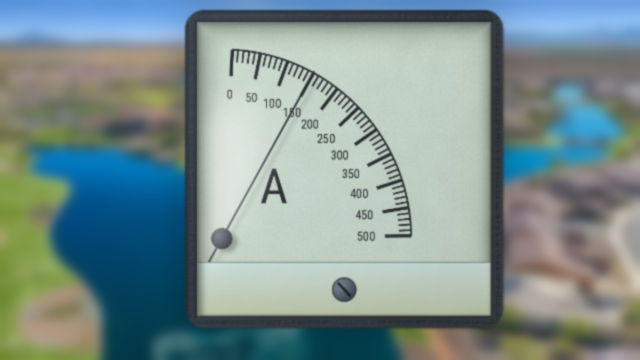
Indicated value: 150 A
